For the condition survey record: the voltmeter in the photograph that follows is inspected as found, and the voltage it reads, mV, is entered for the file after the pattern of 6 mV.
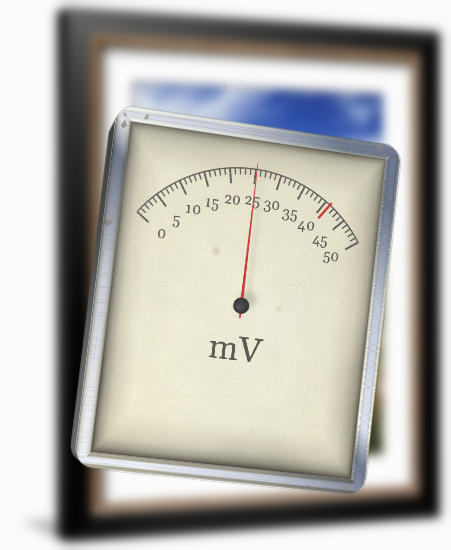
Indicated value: 25 mV
